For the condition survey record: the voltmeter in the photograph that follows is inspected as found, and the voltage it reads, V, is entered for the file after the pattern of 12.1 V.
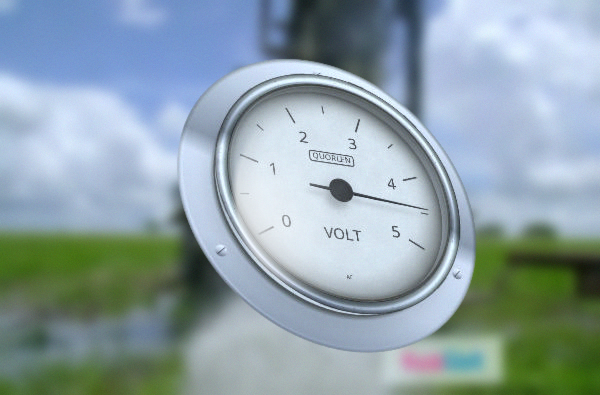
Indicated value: 4.5 V
